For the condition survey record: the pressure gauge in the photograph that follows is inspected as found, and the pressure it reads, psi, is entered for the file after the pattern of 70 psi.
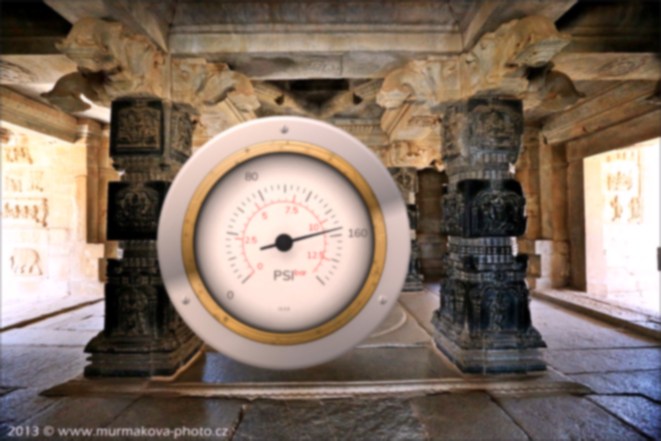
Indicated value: 155 psi
